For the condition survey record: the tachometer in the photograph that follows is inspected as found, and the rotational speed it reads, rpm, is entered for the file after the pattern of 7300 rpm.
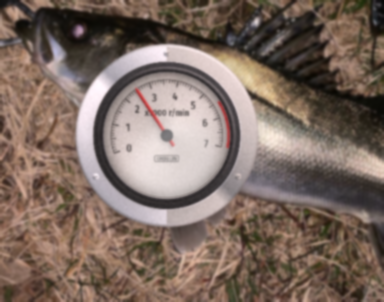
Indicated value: 2500 rpm
